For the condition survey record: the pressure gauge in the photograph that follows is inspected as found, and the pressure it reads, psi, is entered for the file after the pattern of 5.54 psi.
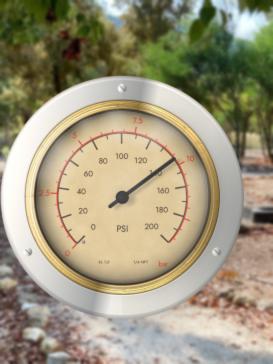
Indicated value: 140 psi
